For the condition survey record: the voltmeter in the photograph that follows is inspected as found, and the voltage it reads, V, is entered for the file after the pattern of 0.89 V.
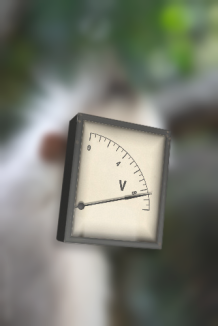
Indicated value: 8.5 V
